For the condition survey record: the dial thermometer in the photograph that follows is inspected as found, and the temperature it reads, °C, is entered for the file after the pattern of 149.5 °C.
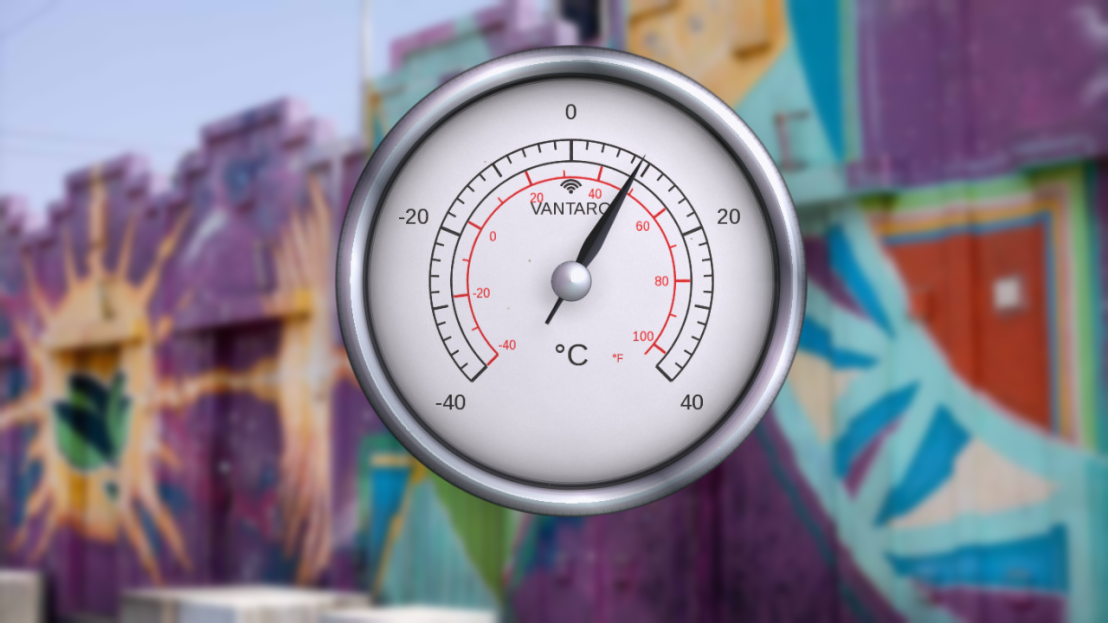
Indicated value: 9 °C
